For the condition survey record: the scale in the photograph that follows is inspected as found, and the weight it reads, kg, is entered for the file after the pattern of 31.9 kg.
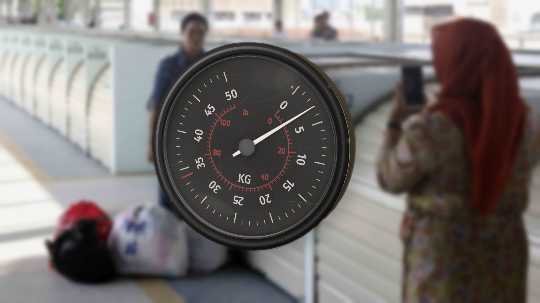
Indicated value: 3 kg
